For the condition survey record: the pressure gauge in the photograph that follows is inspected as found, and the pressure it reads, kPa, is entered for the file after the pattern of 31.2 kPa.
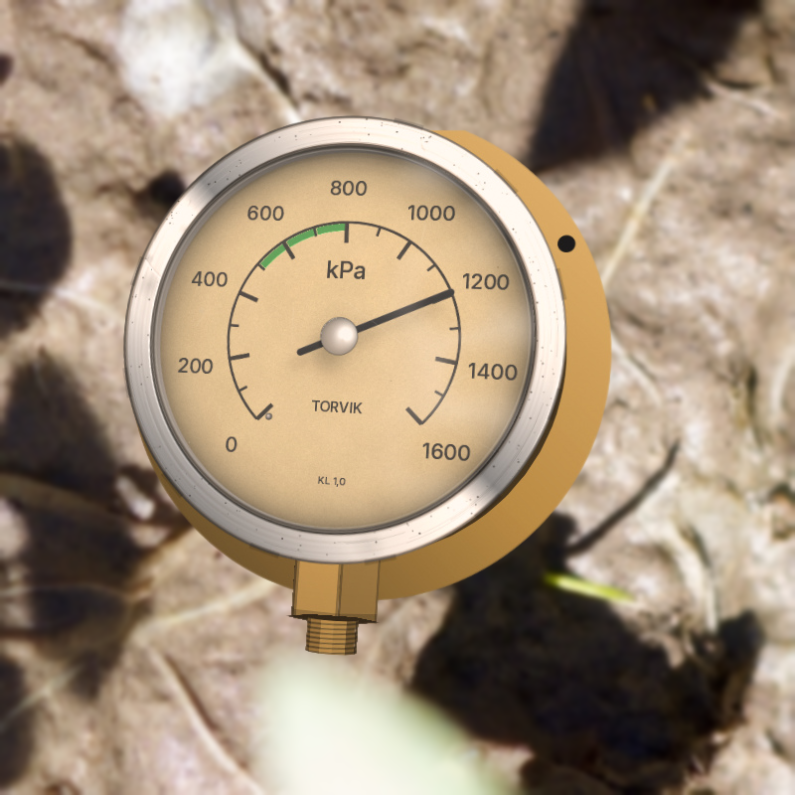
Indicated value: 1200 kPa
